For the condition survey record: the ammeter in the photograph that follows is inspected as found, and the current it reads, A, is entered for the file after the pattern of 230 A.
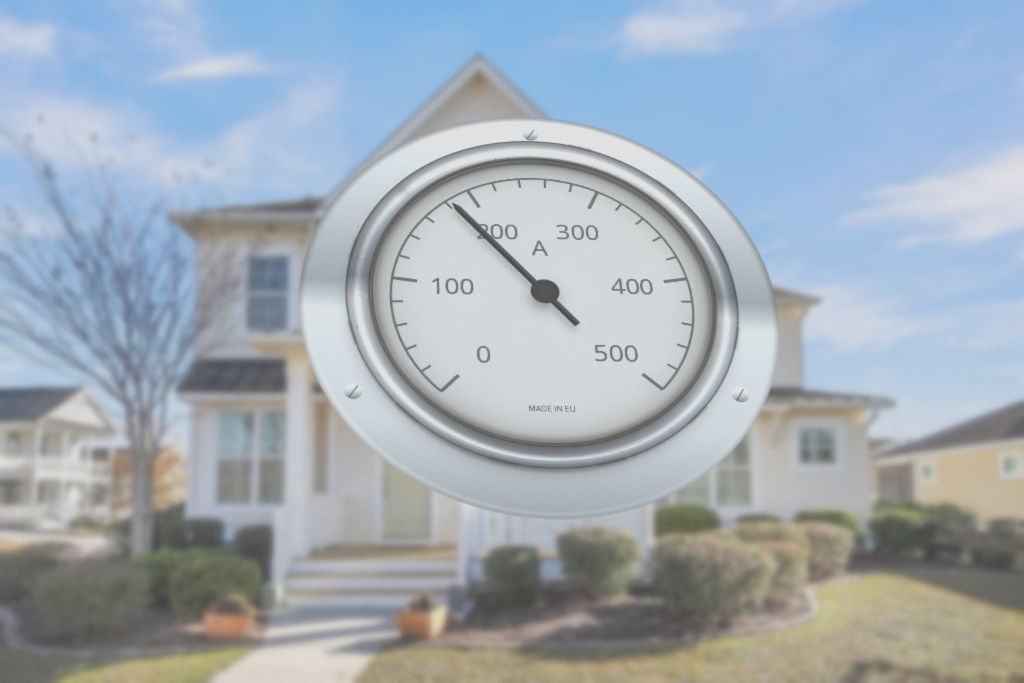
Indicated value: 180 A
